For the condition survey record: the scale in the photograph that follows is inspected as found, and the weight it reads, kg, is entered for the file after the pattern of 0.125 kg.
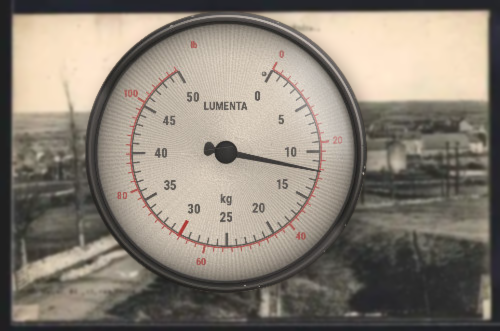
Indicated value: 12 kg
